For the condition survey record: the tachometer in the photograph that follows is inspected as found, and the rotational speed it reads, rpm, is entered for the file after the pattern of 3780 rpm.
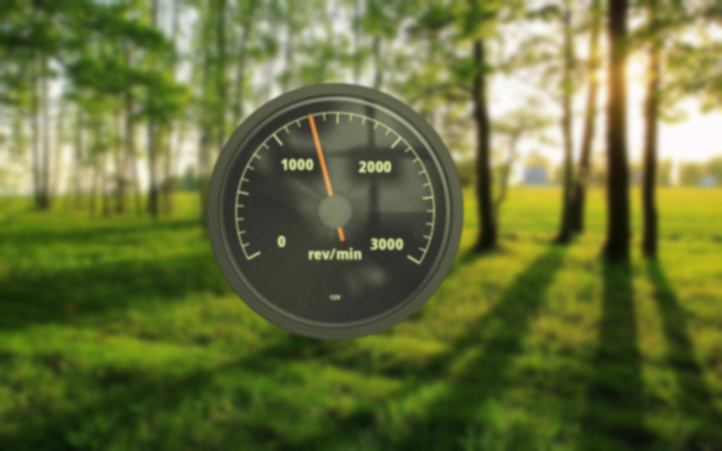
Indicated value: 1300 rpm
